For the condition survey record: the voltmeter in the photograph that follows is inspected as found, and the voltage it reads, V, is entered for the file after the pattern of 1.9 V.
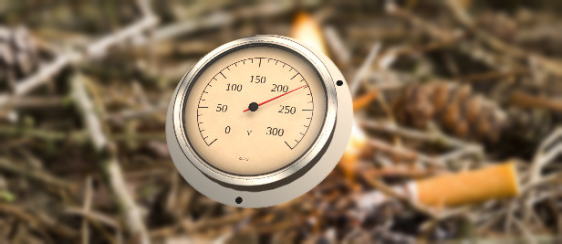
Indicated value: 220 V
